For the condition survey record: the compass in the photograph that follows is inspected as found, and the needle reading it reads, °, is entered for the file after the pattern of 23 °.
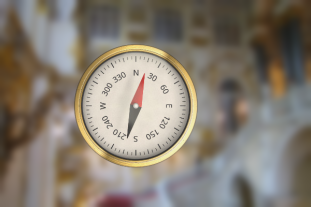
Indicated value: 15 °
